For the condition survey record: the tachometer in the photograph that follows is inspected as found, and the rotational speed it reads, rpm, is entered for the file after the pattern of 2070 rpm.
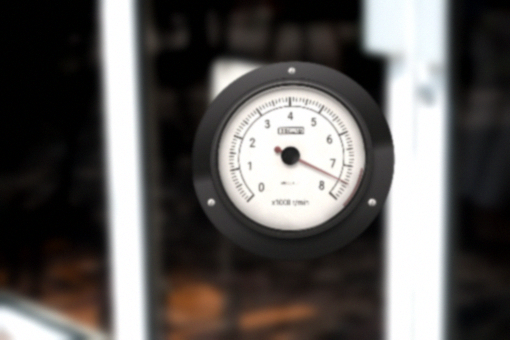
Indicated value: 7500 rpm
